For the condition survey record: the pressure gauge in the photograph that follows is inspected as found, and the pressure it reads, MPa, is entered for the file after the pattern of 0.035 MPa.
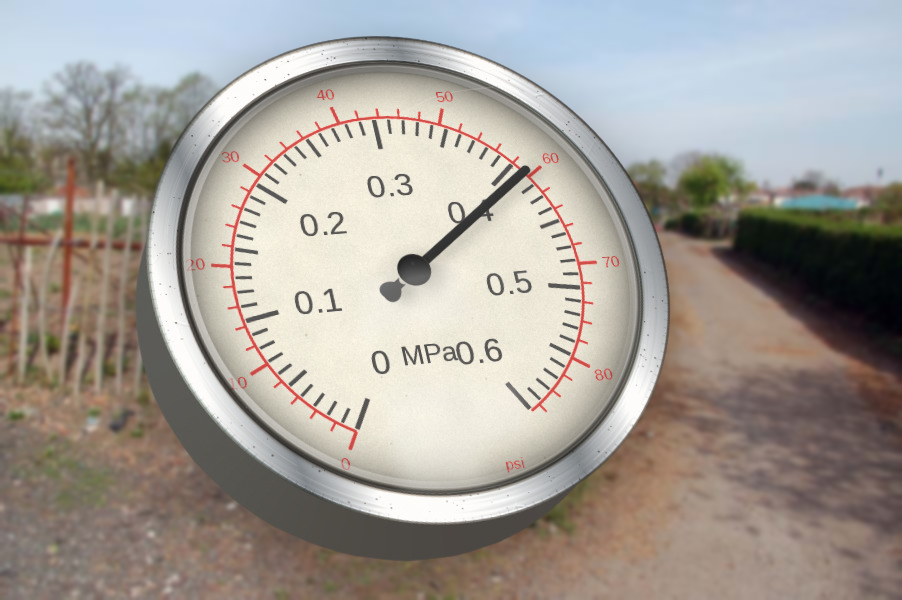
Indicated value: 0.41 MPa
